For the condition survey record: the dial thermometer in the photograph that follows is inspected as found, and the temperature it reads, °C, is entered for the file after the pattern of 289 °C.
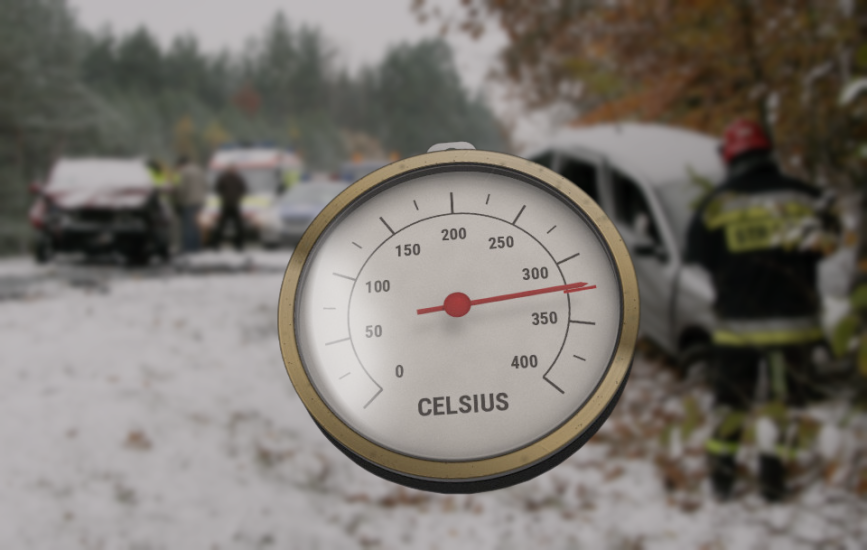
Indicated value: 325 °C
